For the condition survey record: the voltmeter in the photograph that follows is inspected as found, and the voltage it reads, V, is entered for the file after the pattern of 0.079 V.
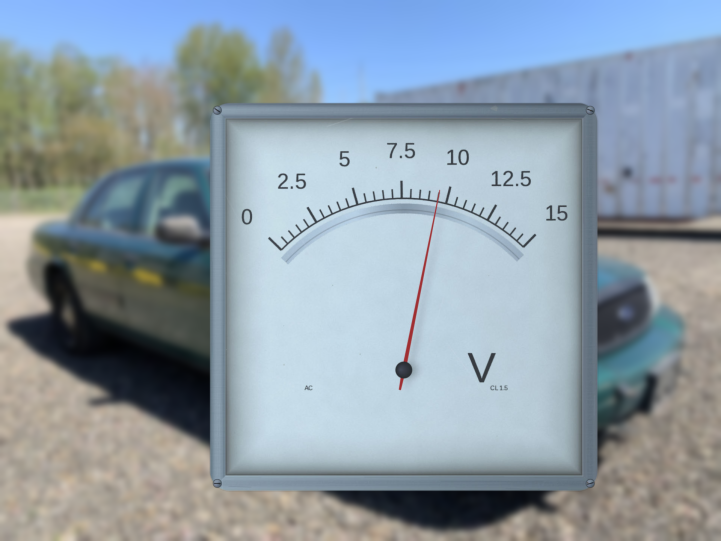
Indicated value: 9.5 V
